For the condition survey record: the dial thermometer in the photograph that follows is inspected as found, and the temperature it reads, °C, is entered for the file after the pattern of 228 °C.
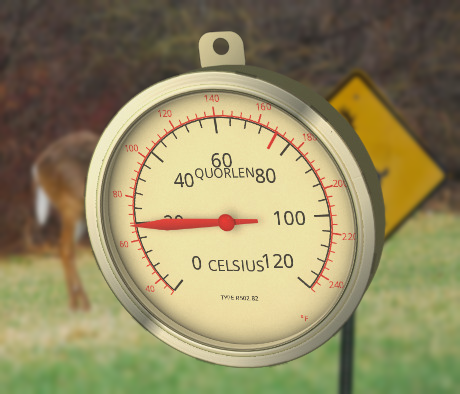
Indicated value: 20 °C
